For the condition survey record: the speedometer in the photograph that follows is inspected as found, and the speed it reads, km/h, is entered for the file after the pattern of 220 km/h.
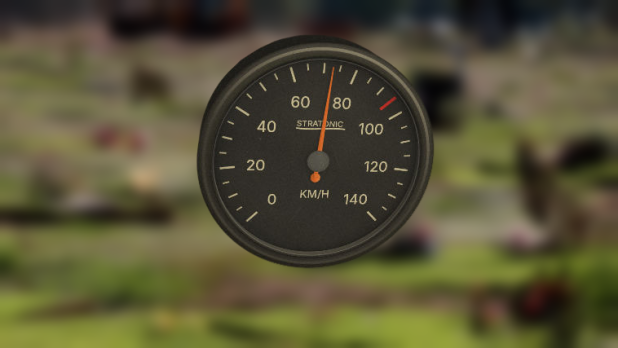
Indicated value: 72.5 km/h
